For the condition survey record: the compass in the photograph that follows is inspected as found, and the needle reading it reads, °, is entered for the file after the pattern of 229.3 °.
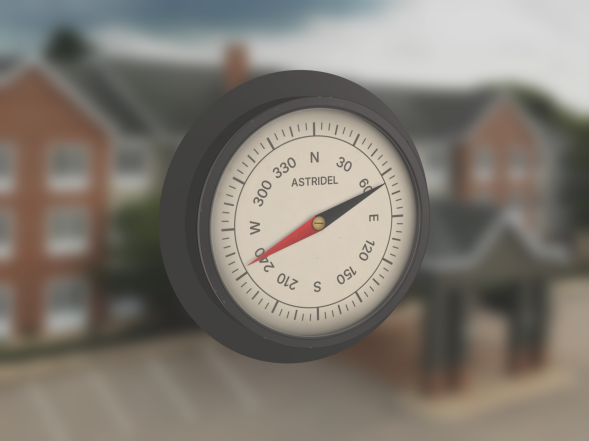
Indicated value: 245 °
